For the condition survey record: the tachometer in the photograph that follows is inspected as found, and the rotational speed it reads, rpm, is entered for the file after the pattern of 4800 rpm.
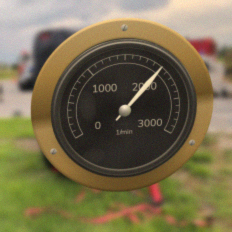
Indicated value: 2000 rpm
